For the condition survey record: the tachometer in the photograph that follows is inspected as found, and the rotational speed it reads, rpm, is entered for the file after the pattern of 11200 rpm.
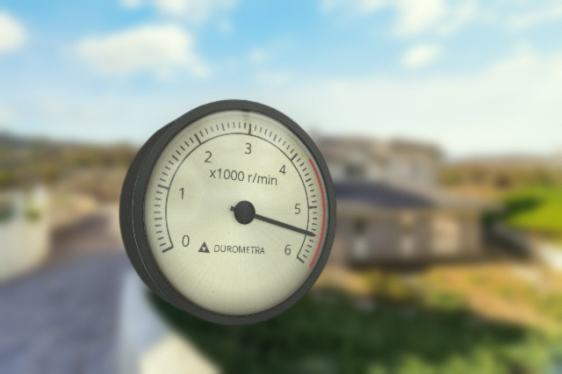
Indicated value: 5500 rpm
